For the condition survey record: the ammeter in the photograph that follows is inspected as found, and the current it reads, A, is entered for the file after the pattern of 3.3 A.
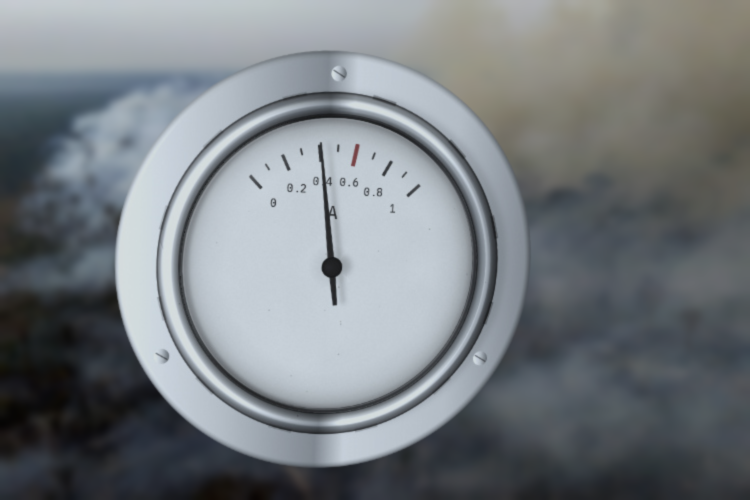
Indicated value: 0.4 A
